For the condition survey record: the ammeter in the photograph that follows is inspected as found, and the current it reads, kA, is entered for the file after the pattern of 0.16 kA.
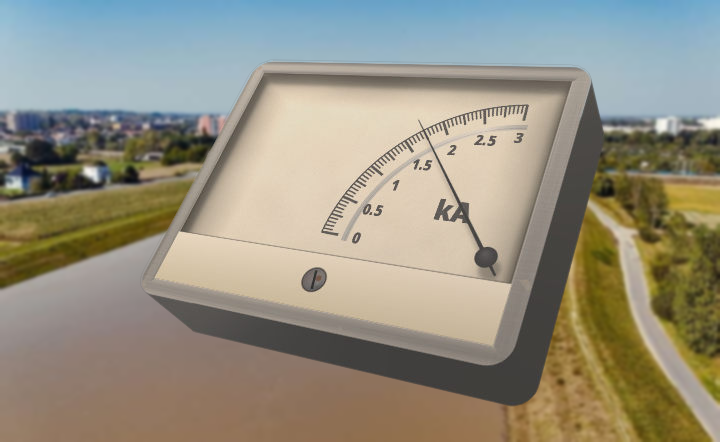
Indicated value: 1.75 kA
